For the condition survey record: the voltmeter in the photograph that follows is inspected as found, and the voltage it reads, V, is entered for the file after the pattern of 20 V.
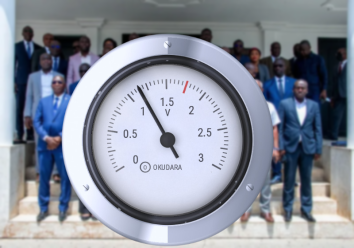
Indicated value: 1.15 V
